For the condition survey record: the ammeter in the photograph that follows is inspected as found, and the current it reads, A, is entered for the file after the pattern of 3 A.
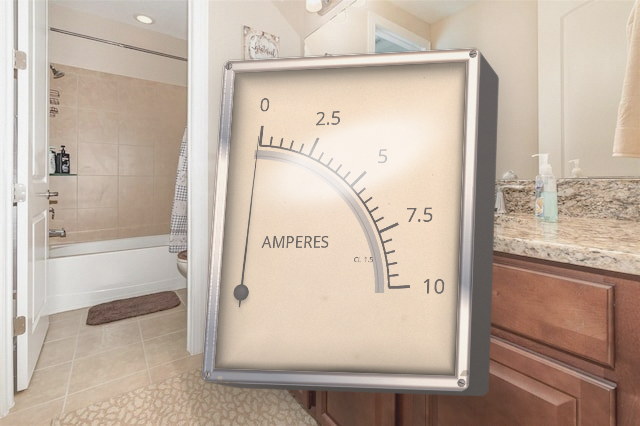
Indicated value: 0 A
